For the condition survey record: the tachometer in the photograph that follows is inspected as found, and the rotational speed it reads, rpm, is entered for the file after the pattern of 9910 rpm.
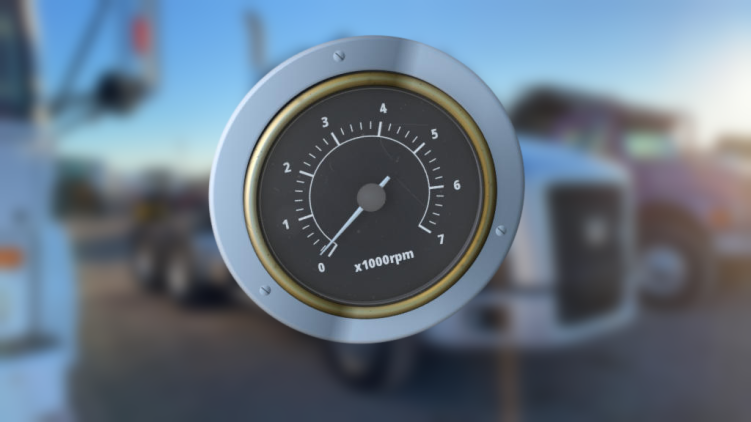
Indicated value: 200 rpm
